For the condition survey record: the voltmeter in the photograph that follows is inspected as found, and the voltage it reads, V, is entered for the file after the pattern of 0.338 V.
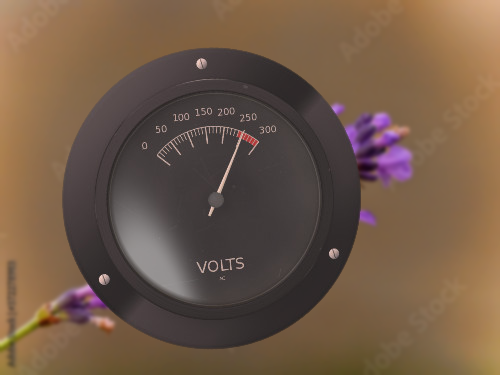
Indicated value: 250 V
